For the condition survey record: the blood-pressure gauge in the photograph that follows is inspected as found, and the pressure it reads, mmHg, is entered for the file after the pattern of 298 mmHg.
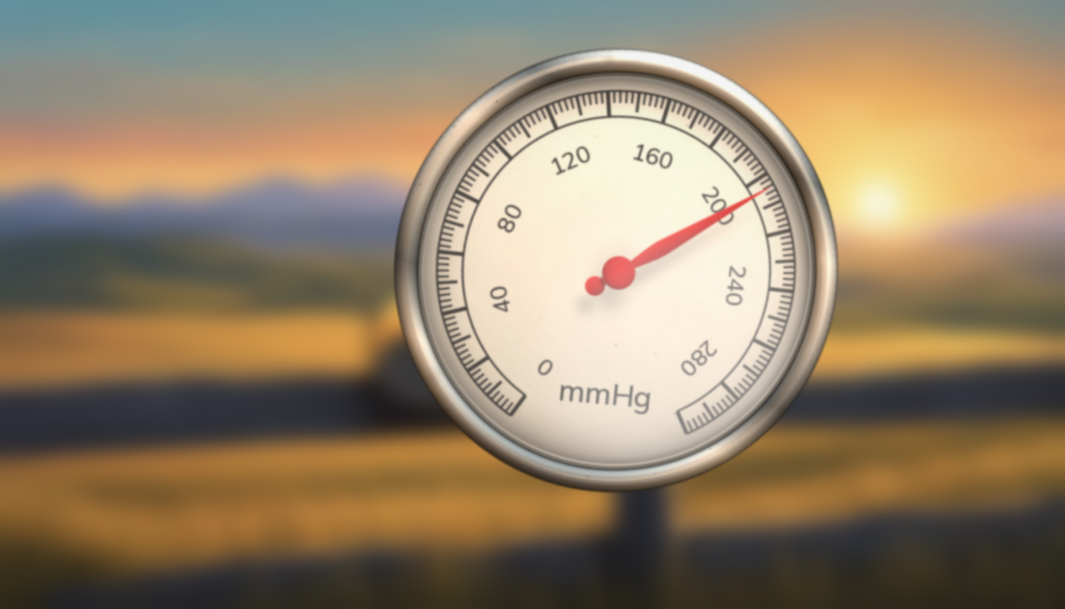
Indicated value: 204 mmHg
